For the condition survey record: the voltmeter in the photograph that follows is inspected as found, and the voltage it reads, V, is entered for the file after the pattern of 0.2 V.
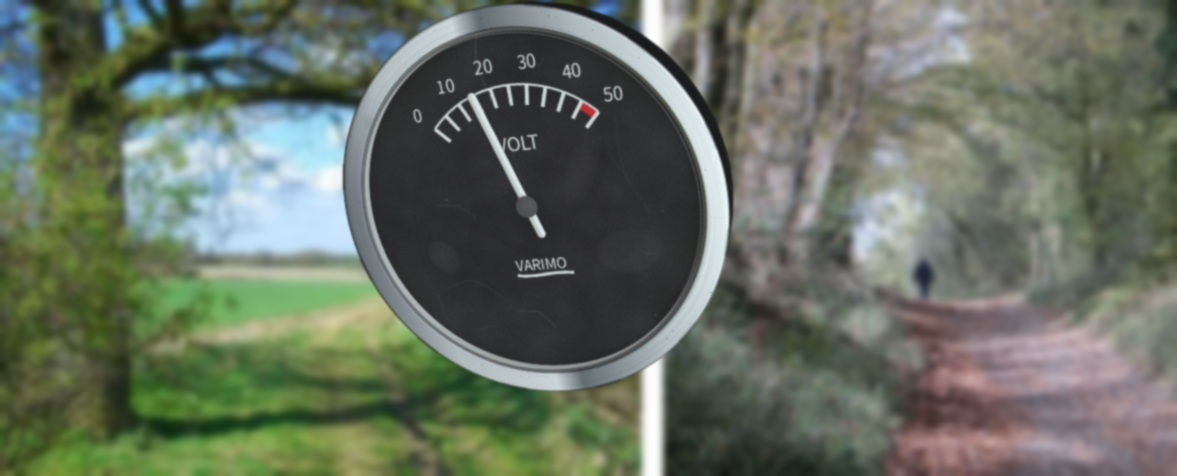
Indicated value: 15 V
